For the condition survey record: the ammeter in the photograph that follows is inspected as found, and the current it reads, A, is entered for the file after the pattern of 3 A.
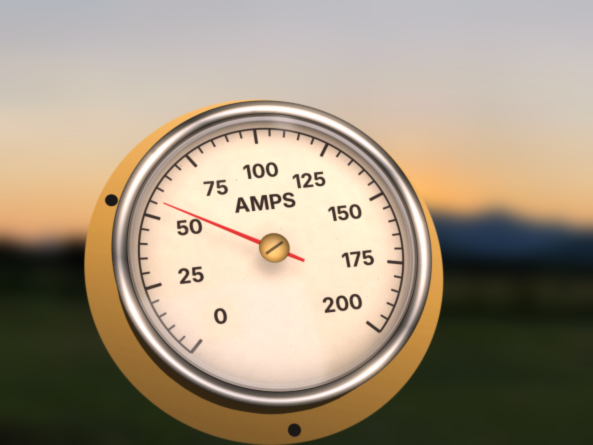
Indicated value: 55 A
